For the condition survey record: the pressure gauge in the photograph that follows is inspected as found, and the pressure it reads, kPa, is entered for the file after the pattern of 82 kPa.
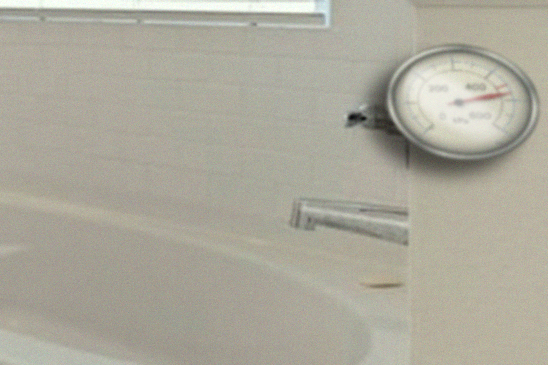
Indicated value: 475 kPa
